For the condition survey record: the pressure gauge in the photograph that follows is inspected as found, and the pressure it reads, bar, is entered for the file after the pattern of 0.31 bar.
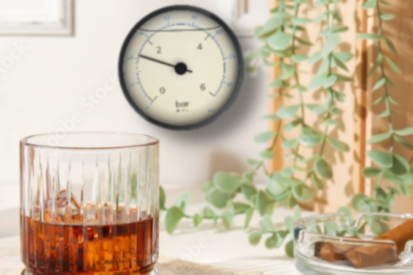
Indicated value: 1.5 bar
